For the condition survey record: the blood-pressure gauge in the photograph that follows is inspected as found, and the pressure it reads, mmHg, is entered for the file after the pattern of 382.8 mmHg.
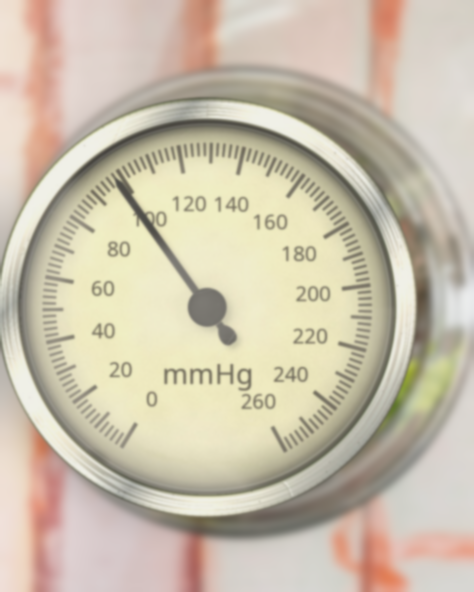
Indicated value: 98 mmHg
